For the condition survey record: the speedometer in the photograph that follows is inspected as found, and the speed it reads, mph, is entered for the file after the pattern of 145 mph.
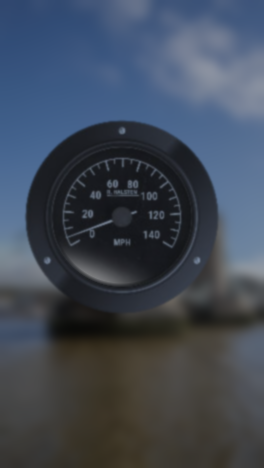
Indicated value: 5 mph
